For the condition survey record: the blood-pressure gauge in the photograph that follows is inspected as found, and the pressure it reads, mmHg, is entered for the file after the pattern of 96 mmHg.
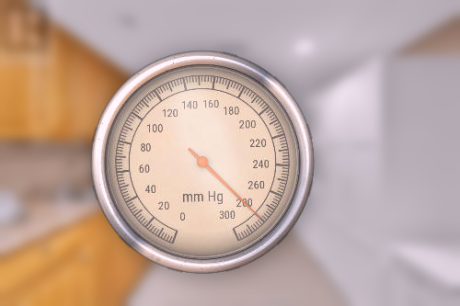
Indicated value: 280 mmHg
